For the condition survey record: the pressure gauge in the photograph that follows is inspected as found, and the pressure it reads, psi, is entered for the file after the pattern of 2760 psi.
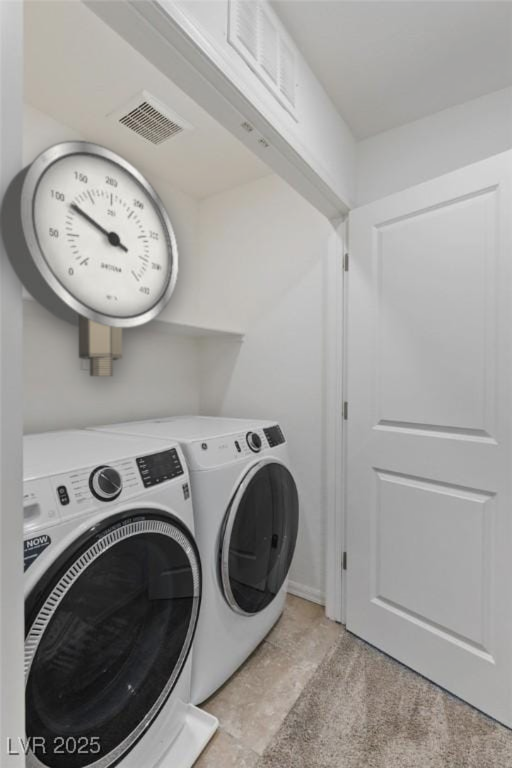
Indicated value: 100 psi
